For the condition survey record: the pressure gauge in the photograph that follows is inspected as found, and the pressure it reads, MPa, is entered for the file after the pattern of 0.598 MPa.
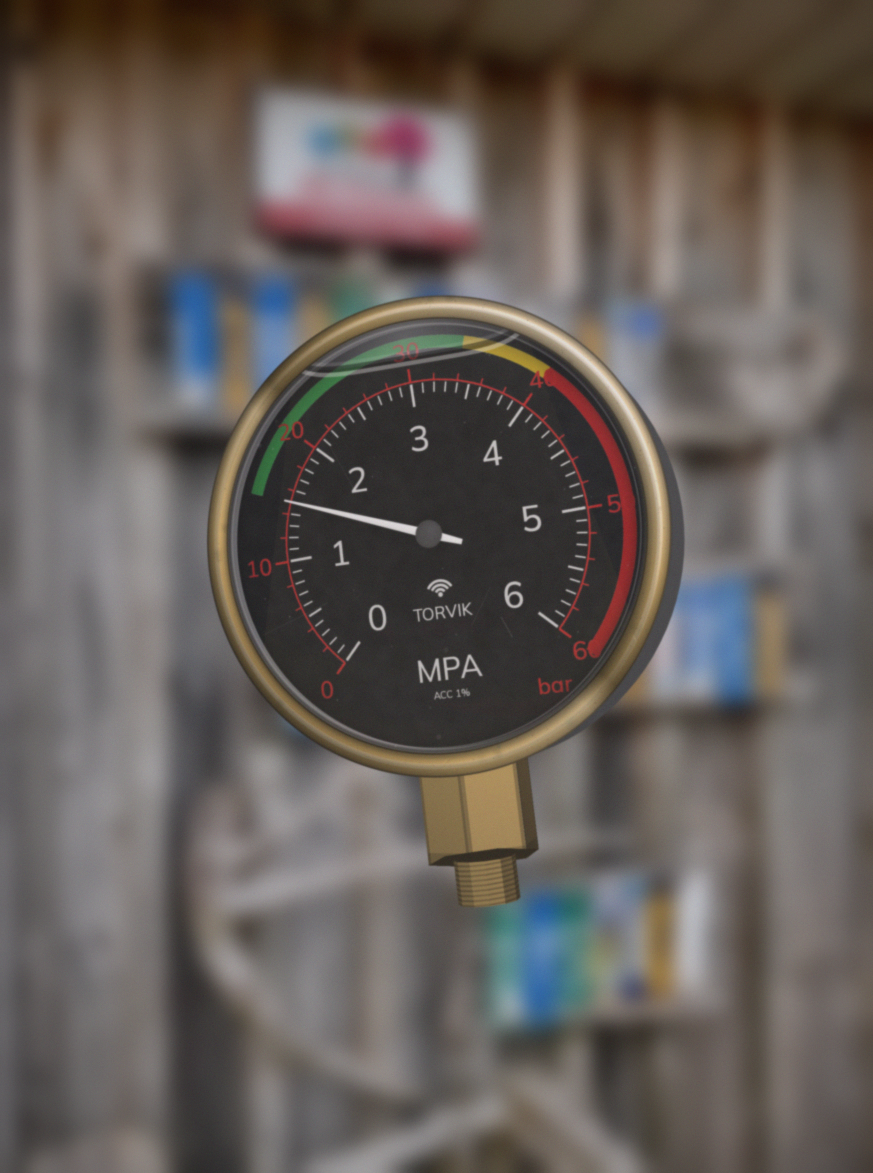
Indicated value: 1.5 MPa
